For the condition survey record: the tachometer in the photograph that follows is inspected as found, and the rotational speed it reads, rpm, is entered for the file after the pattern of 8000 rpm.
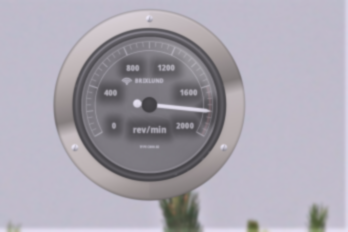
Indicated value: 1800 rpm
